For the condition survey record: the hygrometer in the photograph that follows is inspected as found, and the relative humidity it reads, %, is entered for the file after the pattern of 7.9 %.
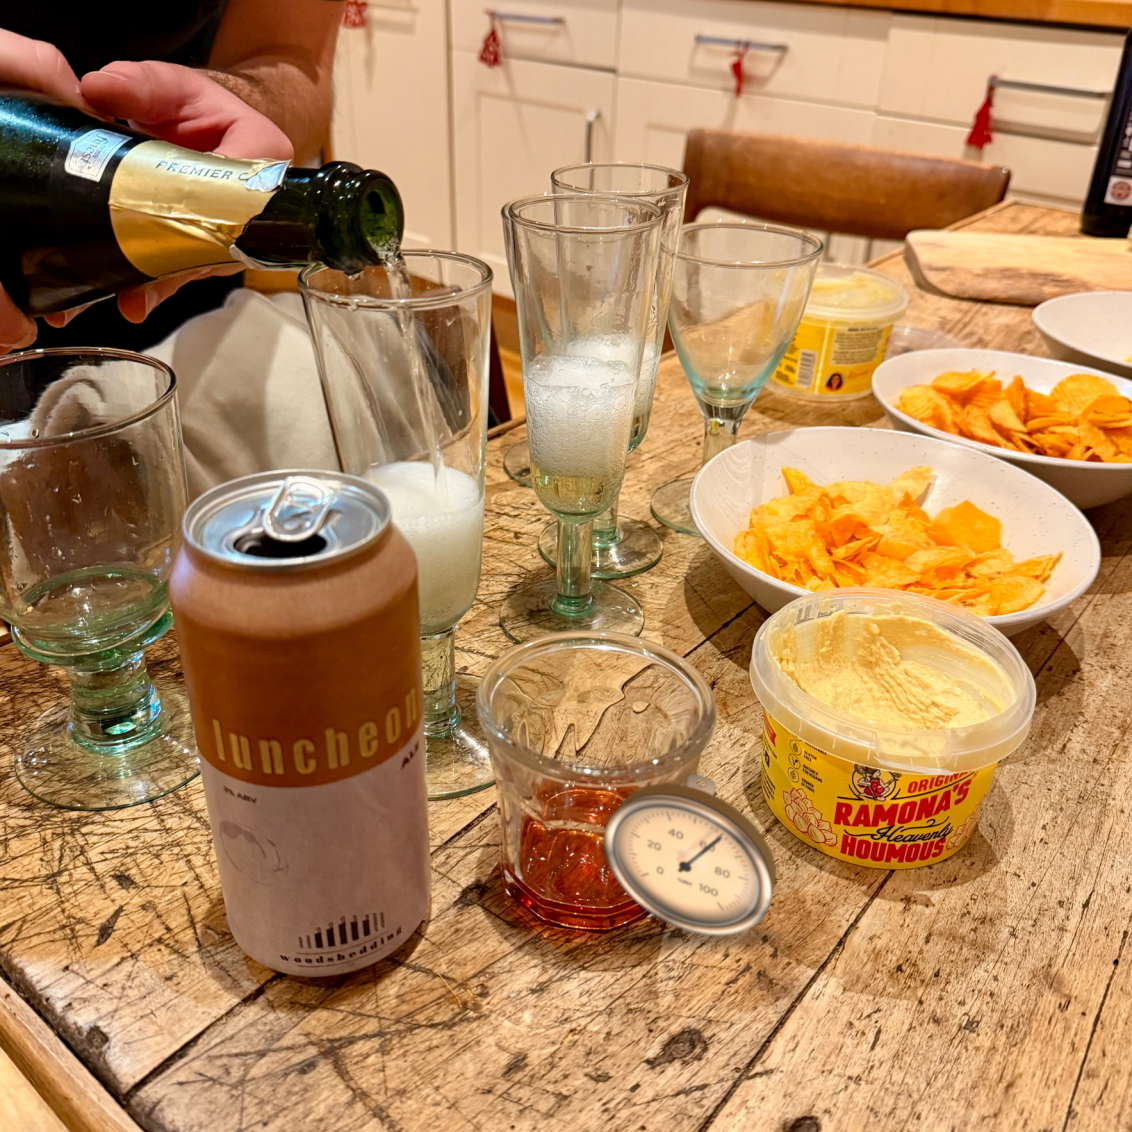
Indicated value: 60 %
